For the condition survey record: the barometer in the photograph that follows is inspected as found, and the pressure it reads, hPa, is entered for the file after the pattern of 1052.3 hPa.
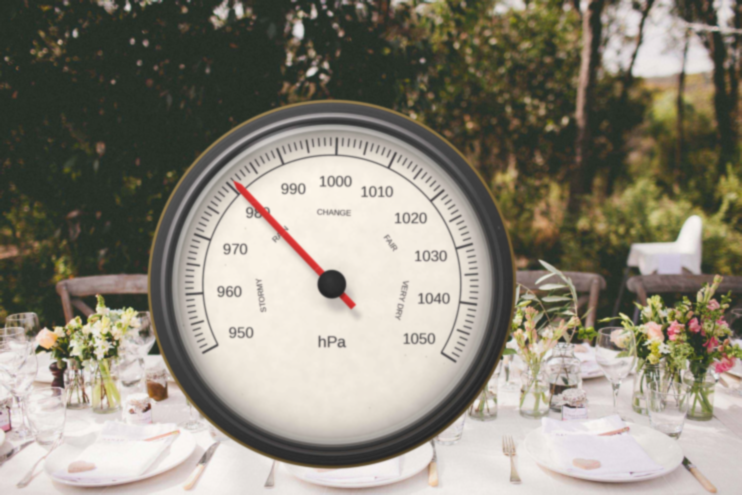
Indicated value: 981 hPa
